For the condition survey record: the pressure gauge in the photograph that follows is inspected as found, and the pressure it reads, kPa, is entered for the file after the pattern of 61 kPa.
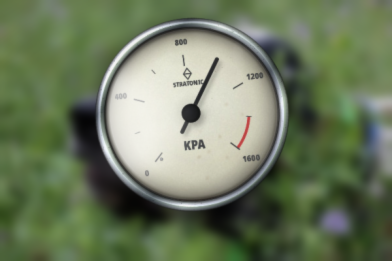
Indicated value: 1000 kPa
